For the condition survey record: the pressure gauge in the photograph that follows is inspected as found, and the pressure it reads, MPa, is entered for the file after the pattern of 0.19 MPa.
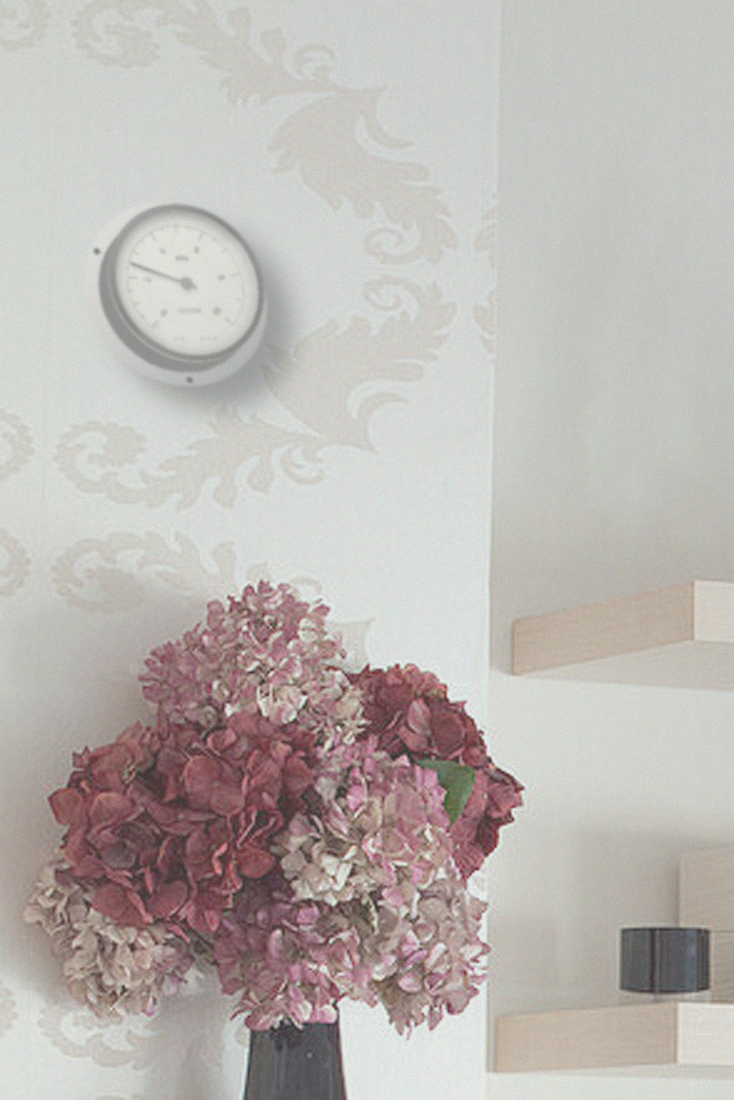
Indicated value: 2.5 MPa
